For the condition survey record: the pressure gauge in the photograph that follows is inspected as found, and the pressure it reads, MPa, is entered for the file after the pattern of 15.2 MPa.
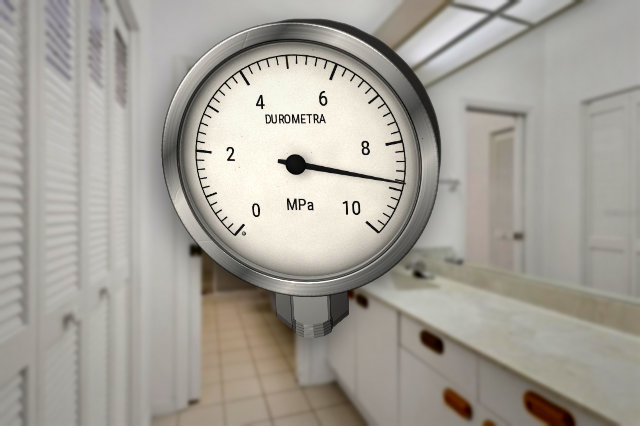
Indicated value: 8.8 MPa
